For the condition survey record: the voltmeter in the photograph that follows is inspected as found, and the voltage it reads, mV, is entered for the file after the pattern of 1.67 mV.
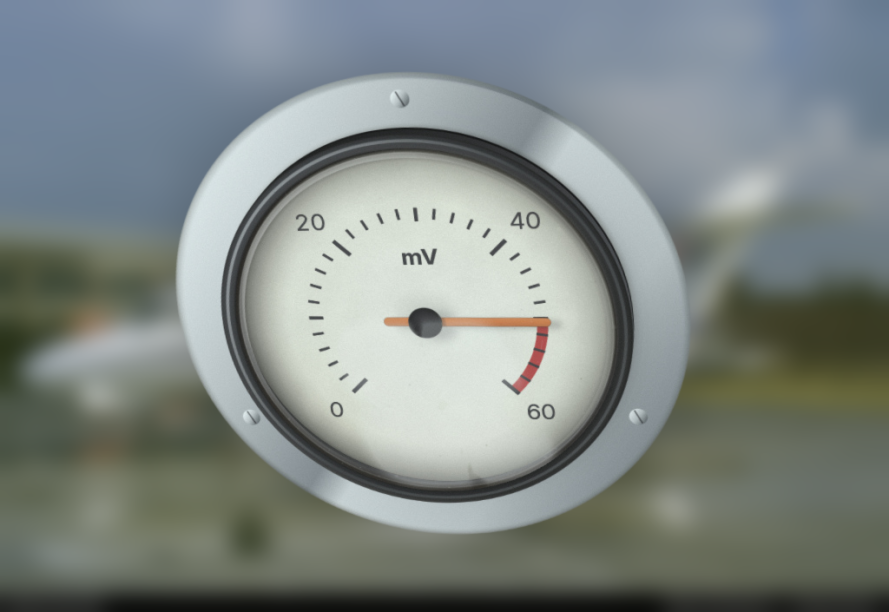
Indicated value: 50 mV
